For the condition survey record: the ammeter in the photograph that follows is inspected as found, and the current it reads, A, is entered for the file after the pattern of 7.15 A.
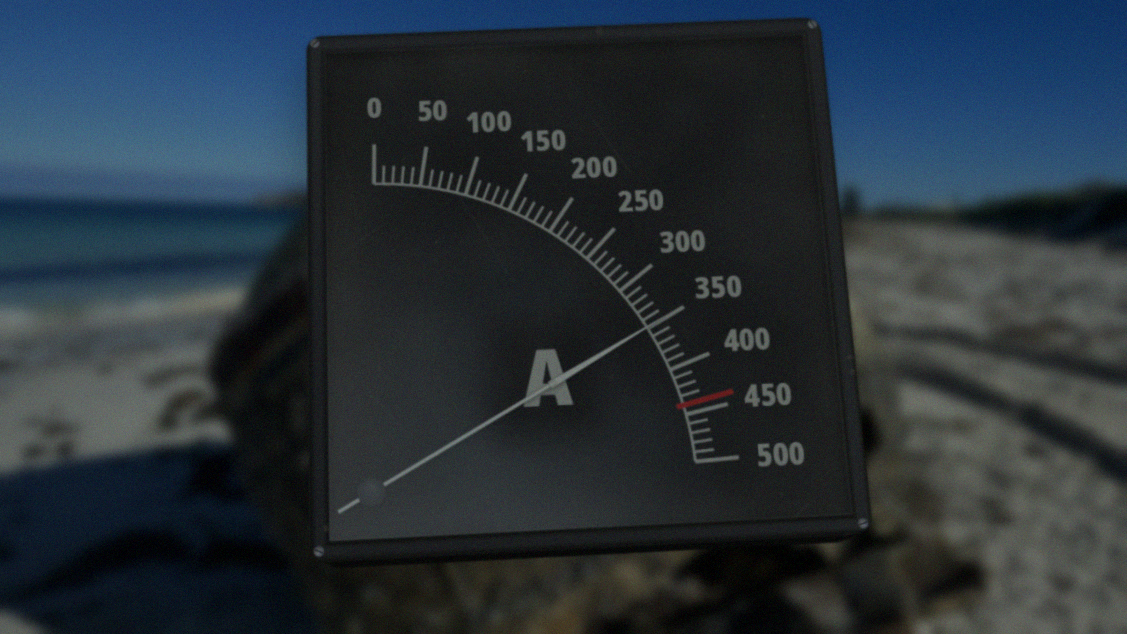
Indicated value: 350 A
